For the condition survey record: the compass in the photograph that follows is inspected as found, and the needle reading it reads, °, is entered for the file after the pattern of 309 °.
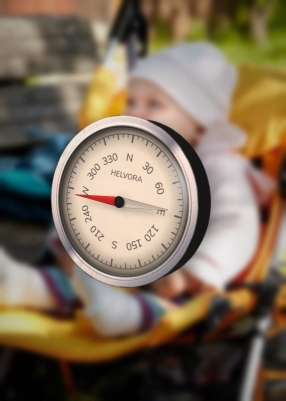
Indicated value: 265 °
